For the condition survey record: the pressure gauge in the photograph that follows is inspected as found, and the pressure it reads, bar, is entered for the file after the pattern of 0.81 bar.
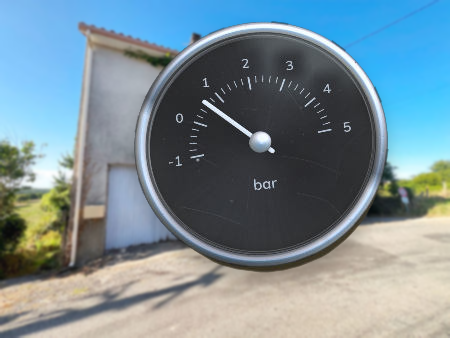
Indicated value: 0.6 bar
